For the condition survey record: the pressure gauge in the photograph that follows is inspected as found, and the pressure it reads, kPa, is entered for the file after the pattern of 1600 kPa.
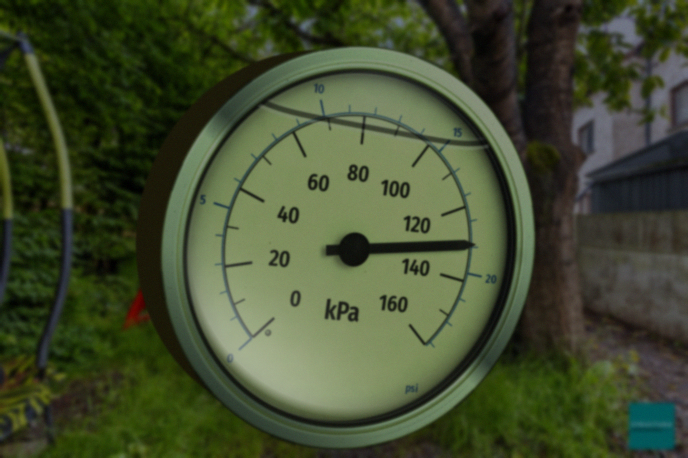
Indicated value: 130 kPa
